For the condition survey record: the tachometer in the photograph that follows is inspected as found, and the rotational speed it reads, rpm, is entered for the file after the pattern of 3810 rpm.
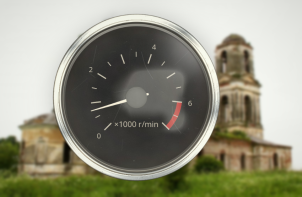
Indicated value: 750 rpm
